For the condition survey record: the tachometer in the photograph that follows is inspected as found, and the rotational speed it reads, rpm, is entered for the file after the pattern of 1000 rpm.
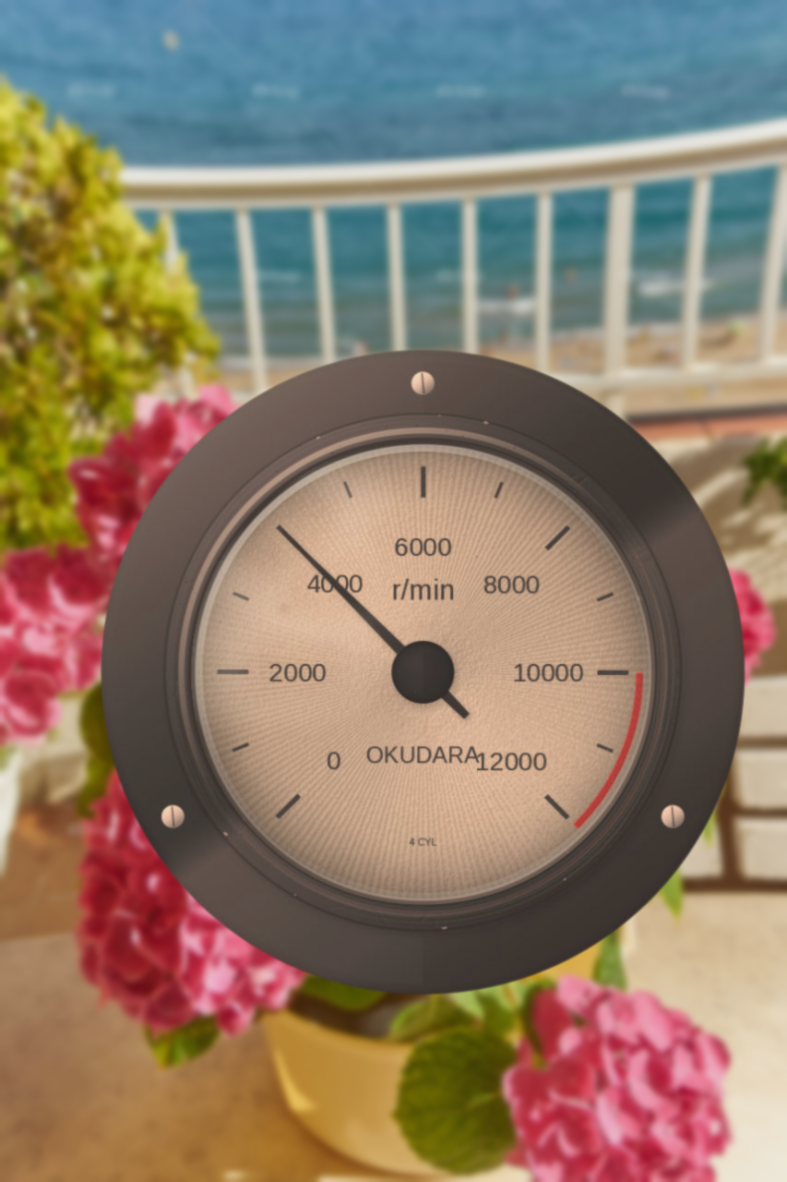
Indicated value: 4000 rpm
